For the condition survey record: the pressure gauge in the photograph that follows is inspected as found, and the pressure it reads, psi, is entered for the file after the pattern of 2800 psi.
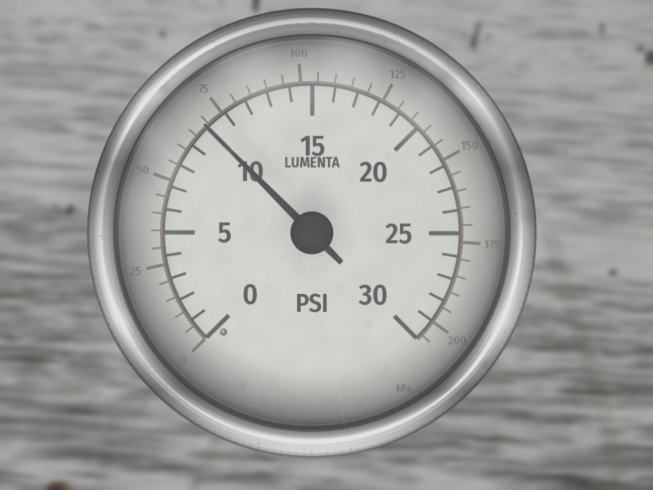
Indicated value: 10 psi
